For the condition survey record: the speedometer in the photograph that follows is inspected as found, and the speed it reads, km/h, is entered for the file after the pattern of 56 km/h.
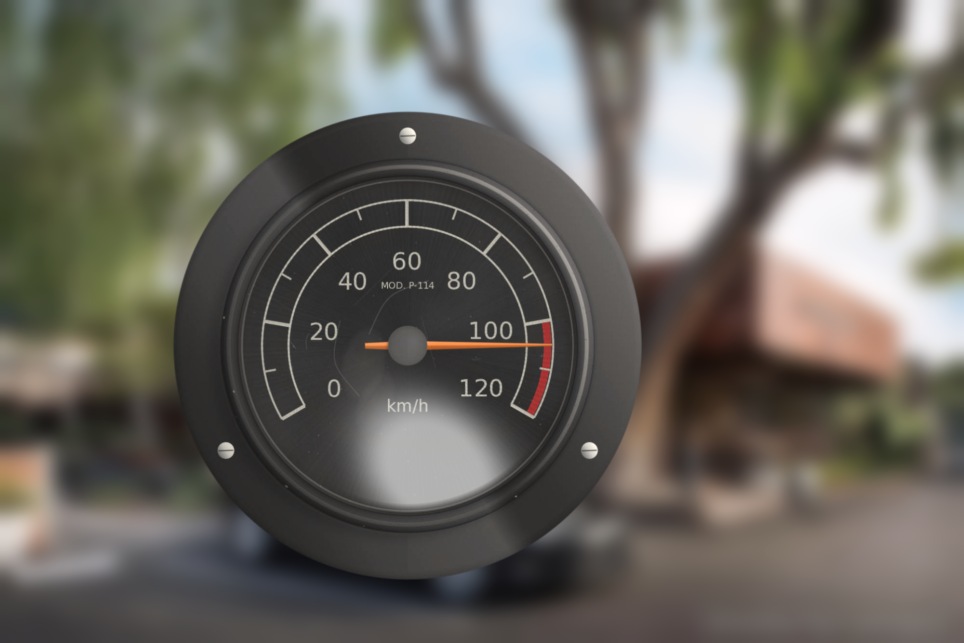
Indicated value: 105 km/h
